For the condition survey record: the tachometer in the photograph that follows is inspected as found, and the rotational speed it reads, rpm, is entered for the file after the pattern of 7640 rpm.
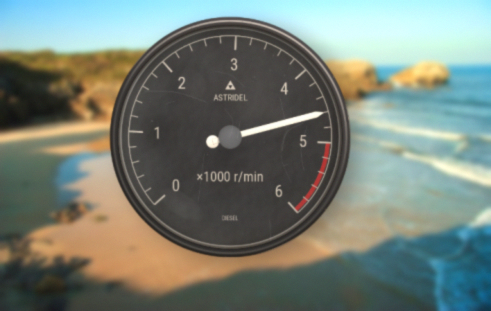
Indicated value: 4600 rpm
